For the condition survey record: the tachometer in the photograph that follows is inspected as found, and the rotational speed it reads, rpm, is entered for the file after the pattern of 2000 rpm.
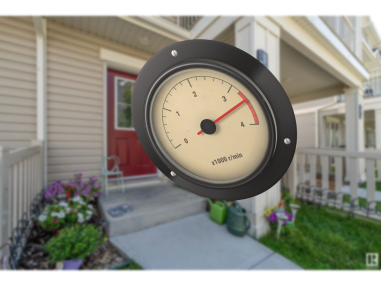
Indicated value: 3400 rpm
